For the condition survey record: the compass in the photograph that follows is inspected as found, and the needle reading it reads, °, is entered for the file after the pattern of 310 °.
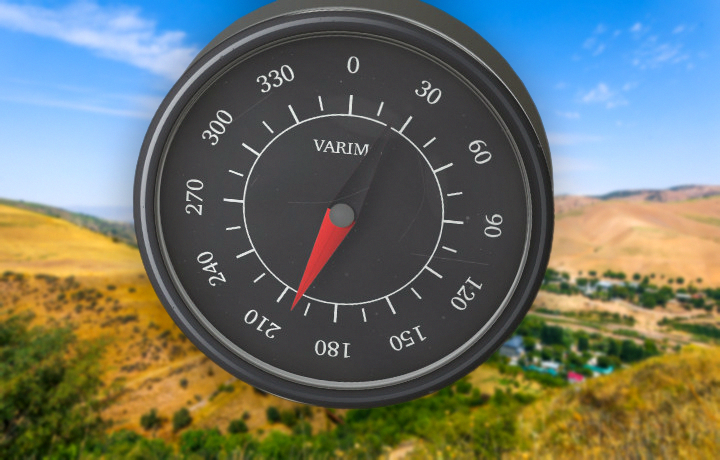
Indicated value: 202.5 °
